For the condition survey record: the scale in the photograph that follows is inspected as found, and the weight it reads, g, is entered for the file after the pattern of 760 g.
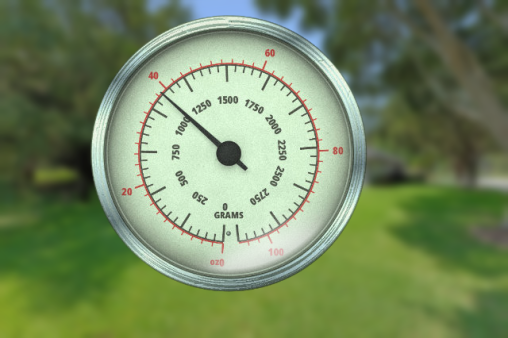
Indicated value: 1100 g
